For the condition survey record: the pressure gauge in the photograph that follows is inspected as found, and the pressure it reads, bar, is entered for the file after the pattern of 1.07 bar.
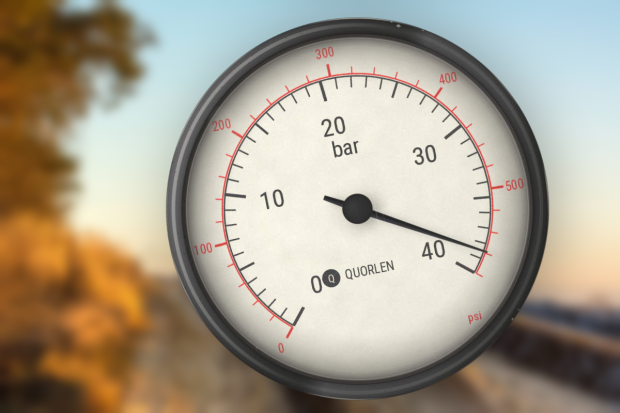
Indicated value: 38.5 bar
